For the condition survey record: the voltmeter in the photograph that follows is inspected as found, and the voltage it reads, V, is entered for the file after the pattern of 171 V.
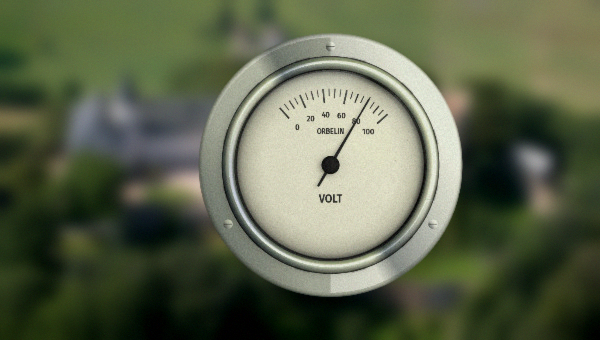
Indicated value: 80 V
